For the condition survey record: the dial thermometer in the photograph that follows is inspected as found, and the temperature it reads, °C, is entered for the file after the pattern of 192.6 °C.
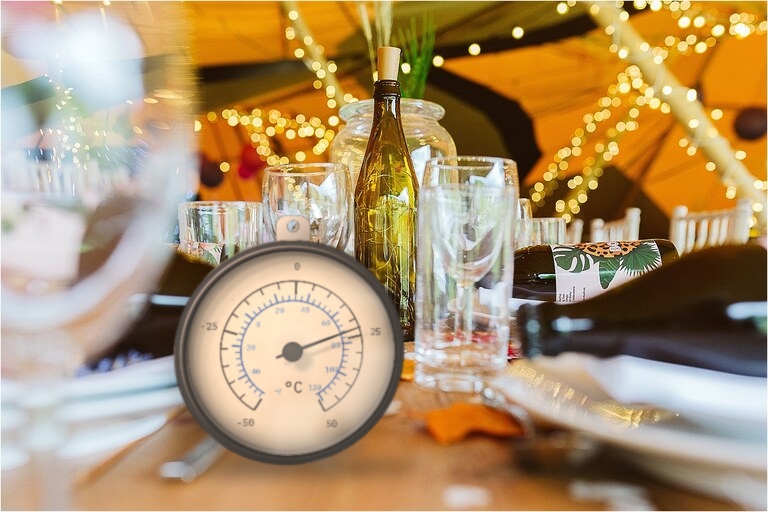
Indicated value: 22.5 °C
